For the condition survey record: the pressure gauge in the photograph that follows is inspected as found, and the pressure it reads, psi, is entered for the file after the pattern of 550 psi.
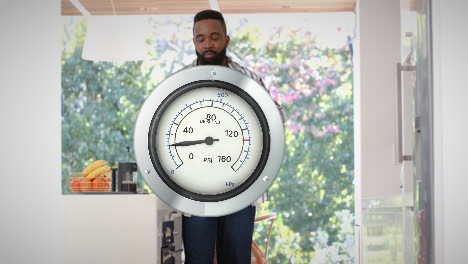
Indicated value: 20 psi
